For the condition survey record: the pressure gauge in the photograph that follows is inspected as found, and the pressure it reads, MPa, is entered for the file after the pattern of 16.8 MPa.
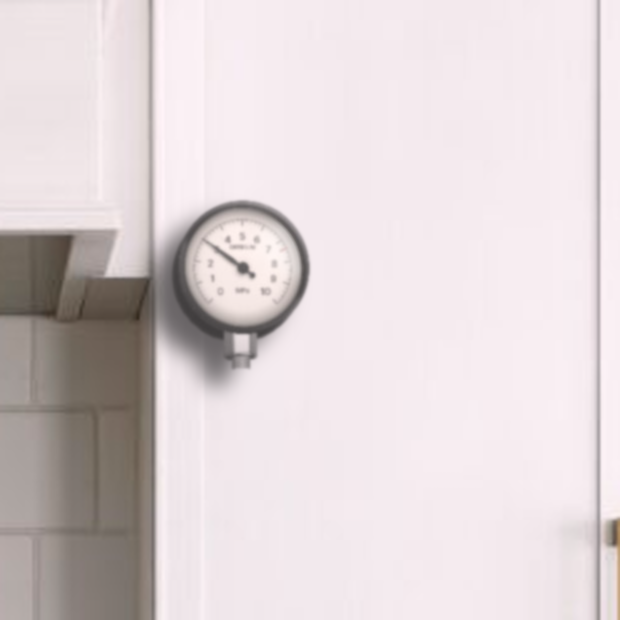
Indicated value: 3 MPa
